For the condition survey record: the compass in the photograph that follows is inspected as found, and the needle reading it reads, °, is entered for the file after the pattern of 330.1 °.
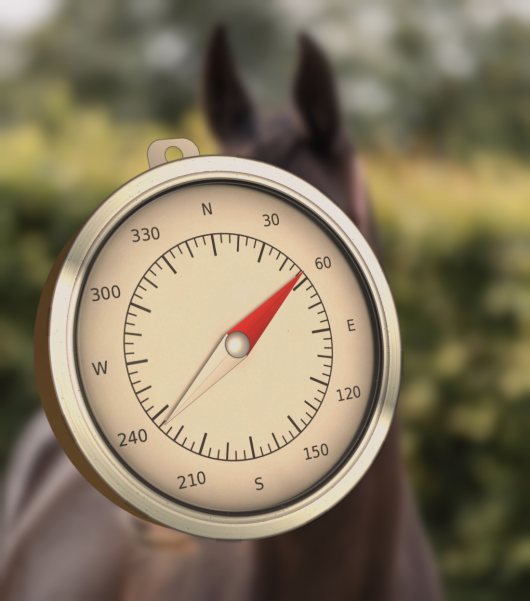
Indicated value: 55 °
